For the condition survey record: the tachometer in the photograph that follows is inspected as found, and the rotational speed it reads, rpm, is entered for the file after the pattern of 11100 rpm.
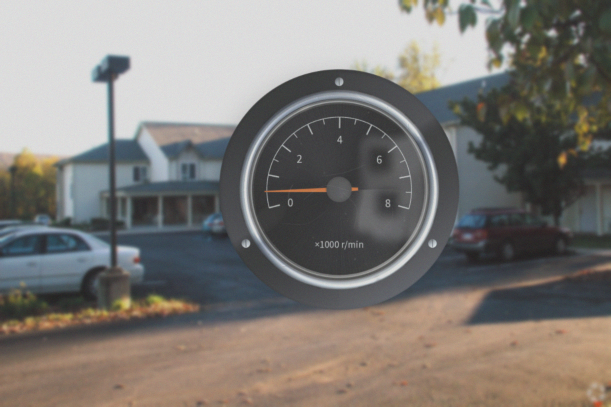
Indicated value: 500 rpm
